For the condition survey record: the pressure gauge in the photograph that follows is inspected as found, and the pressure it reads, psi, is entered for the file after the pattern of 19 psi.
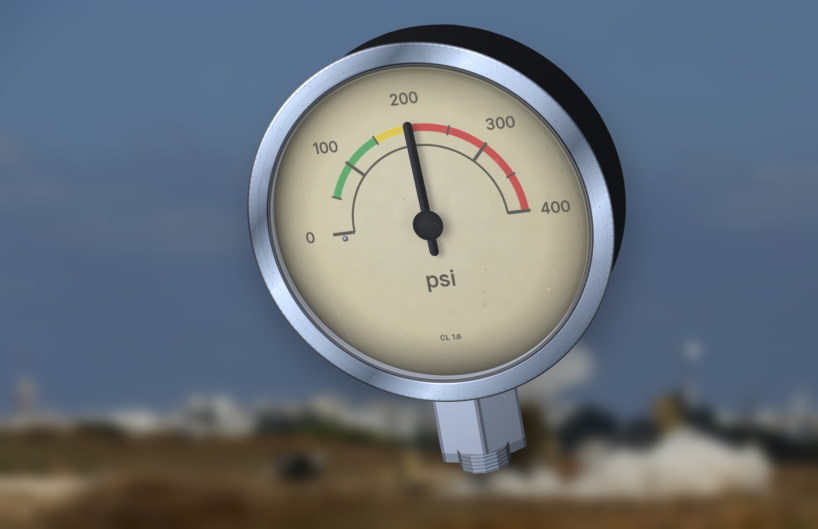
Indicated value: 200 psi
